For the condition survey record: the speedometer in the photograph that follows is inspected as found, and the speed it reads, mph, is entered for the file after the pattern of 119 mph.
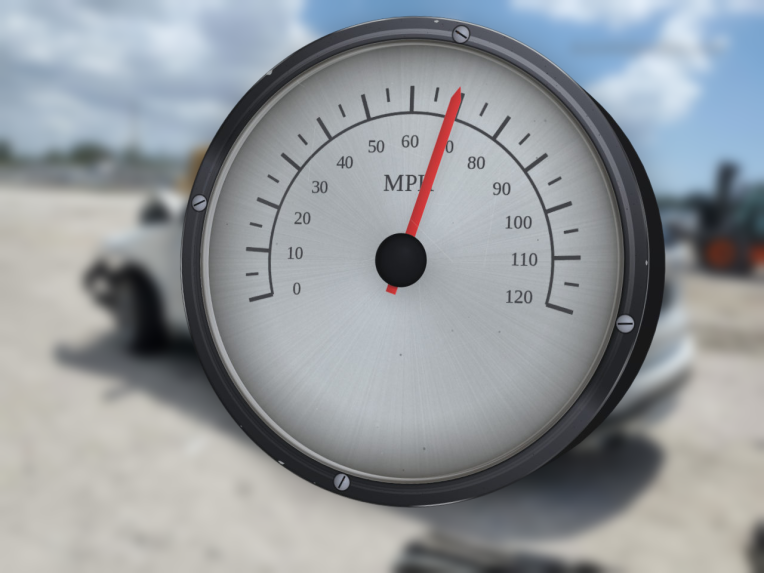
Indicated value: 70 mph
